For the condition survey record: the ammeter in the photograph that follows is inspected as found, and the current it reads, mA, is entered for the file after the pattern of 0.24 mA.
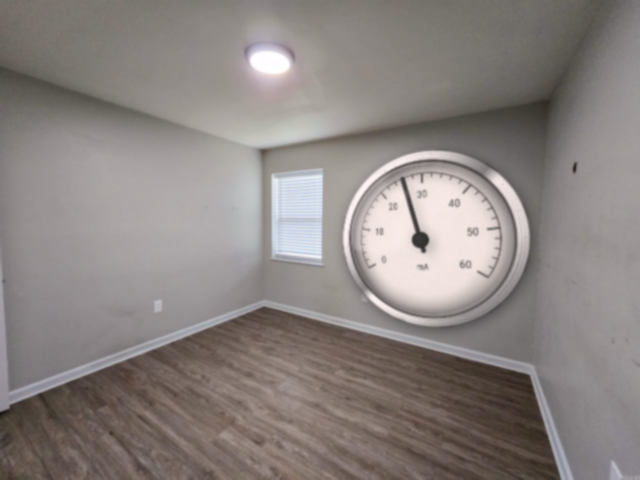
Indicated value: 26 mA
